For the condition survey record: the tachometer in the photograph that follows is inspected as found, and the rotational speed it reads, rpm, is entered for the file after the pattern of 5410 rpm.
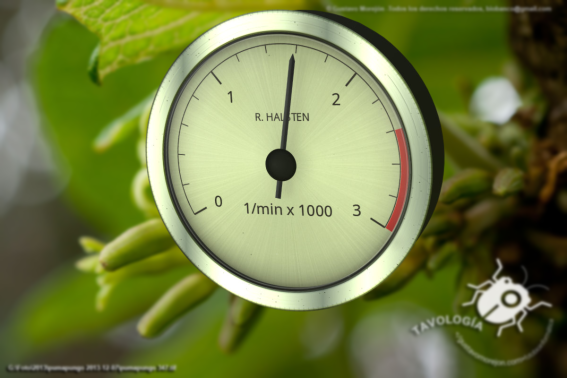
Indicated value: 1600 rpm
